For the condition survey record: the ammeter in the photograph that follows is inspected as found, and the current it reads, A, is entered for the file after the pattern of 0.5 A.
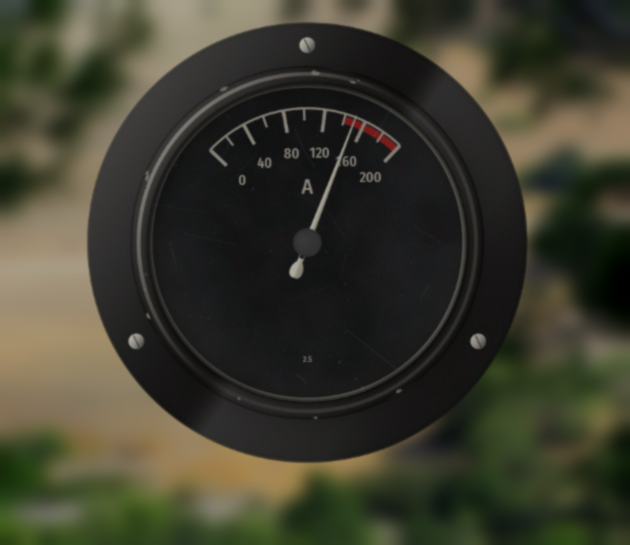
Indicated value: 150 A
